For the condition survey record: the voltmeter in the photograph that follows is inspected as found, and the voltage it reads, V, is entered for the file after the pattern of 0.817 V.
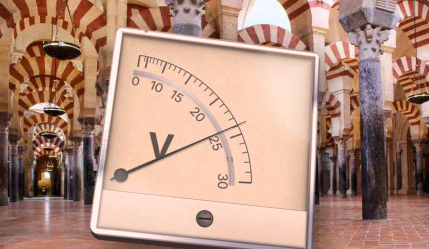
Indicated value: 24 V
